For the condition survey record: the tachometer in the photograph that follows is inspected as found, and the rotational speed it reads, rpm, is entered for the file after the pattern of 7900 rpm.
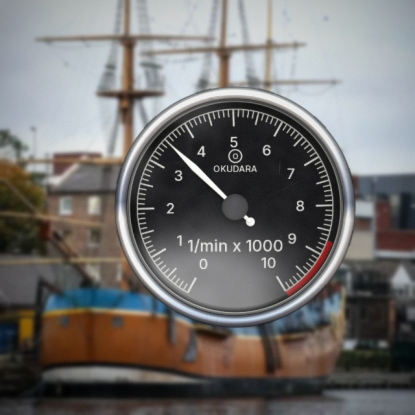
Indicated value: 3500 rpm
